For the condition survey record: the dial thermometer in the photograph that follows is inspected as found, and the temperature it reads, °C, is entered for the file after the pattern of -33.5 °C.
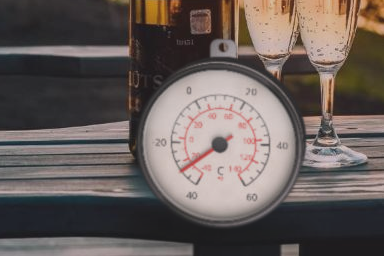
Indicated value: -32 °C
